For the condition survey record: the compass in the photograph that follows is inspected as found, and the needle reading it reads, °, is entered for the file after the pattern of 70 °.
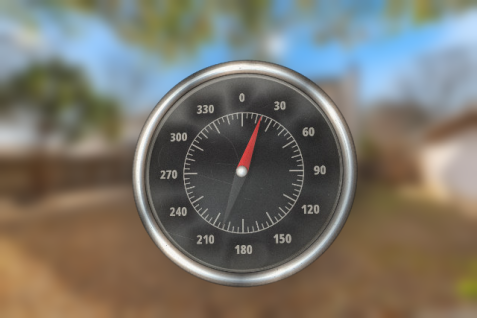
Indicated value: 20 °
